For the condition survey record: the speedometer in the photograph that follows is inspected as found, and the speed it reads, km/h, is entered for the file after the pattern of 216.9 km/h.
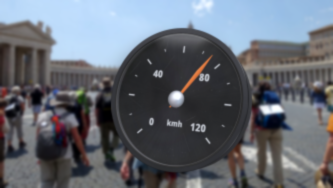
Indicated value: 75 km/h
